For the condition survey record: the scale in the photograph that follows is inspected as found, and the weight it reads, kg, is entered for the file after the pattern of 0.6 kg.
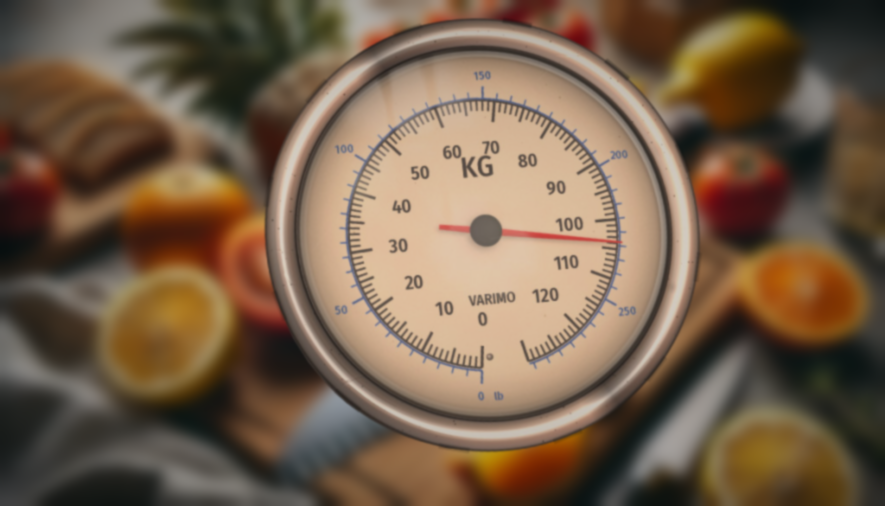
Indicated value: 104 kg
